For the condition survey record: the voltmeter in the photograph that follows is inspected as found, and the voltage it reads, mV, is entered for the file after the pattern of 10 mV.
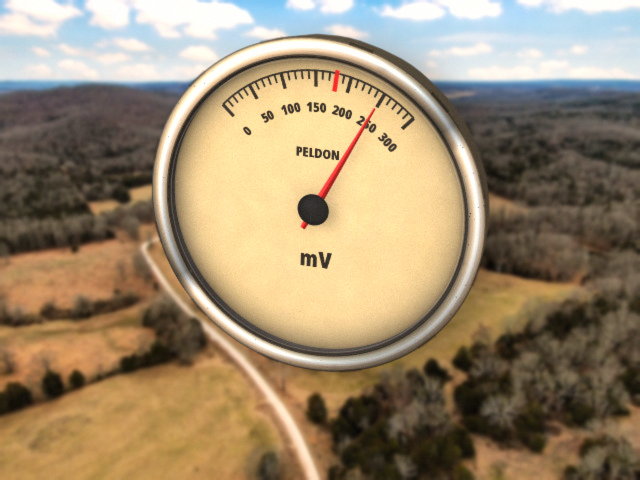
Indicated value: 250 mV
